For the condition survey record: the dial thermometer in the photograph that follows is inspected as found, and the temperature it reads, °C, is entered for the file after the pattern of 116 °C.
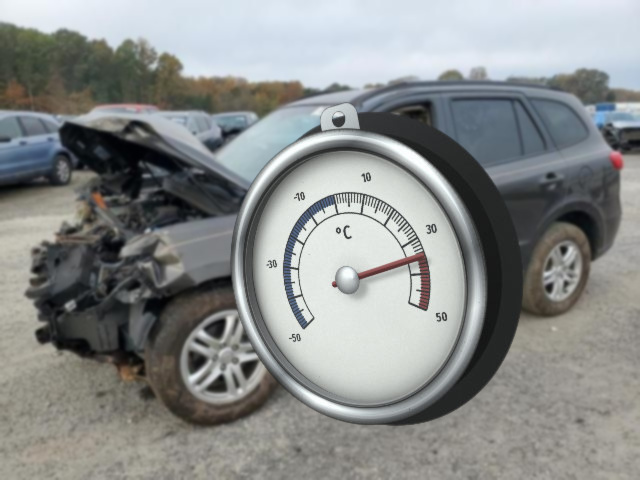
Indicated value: 35 °C
